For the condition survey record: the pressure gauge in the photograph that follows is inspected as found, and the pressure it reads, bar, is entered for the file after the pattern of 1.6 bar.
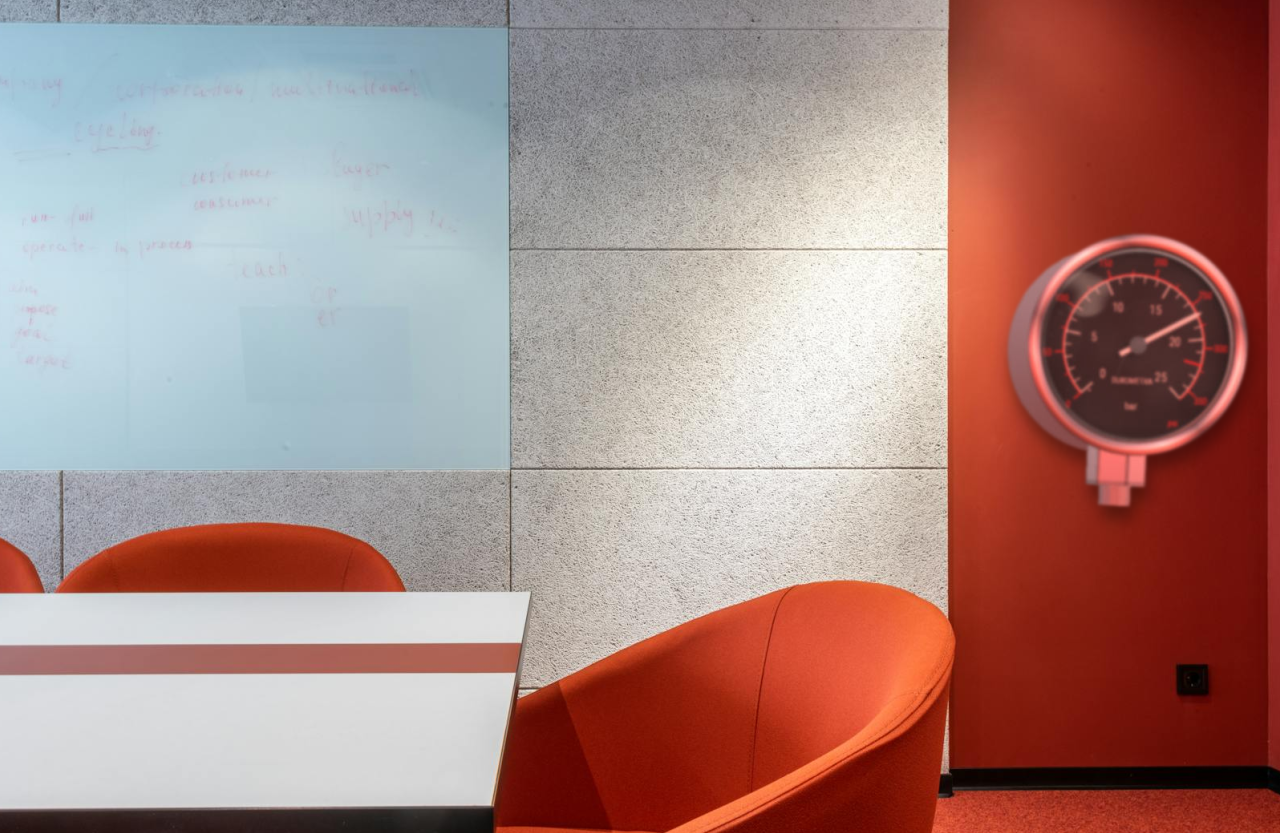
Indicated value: 18 bar
